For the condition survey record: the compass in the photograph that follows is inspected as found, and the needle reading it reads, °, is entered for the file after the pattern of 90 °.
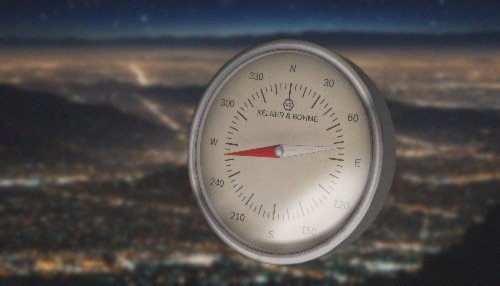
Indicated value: 260 °
